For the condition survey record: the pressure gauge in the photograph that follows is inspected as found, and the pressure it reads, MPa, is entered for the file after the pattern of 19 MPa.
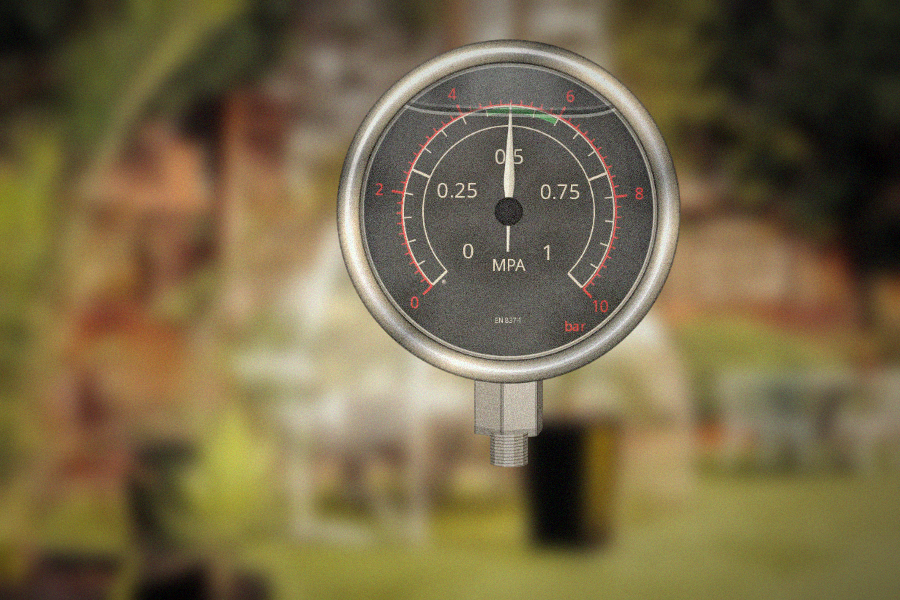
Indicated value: 0.5 MPa
